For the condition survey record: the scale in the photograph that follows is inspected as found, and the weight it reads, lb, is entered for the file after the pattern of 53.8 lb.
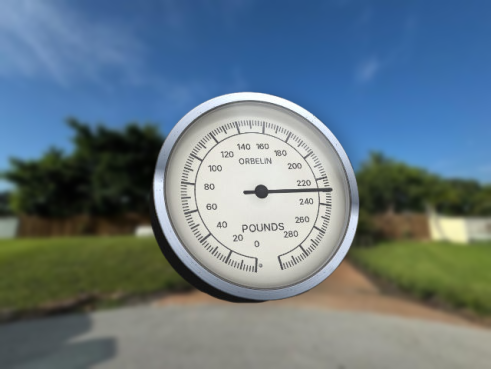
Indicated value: 230 lb
